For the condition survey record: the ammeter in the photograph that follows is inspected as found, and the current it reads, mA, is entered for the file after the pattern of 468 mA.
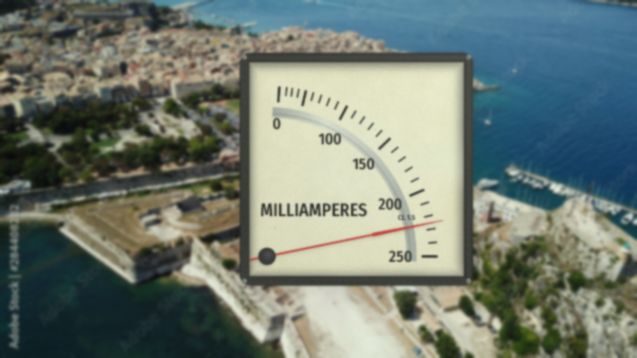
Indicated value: 225 mA
